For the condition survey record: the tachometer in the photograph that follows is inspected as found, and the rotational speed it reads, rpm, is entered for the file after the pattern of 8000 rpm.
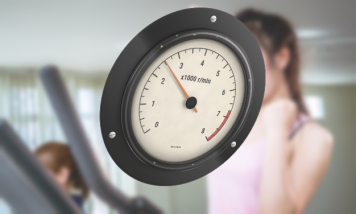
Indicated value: 2500 rpm
